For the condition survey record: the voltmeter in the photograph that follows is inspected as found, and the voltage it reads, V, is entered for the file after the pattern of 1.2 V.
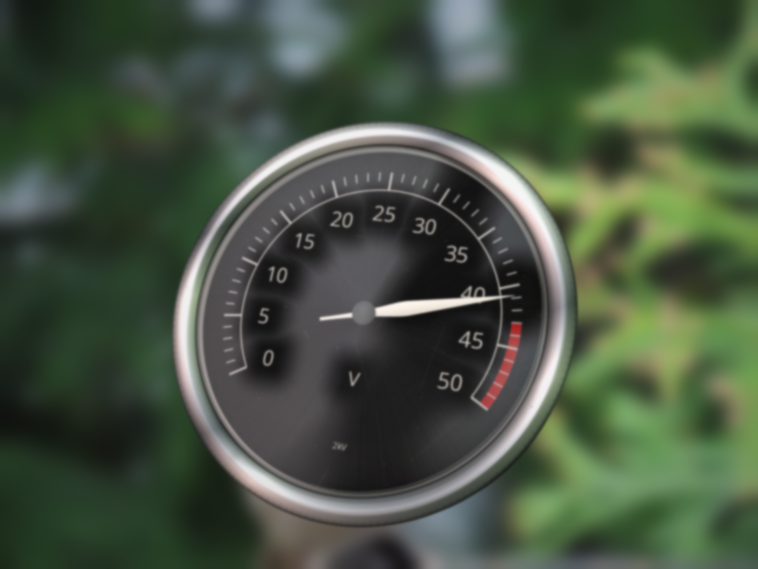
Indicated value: 41 V
